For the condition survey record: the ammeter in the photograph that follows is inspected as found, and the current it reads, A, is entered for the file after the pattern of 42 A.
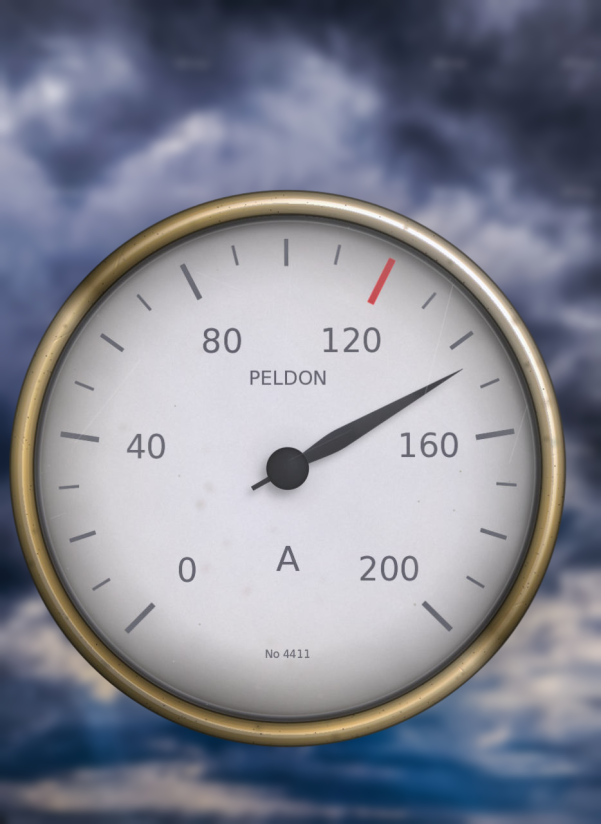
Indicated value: 145 A
